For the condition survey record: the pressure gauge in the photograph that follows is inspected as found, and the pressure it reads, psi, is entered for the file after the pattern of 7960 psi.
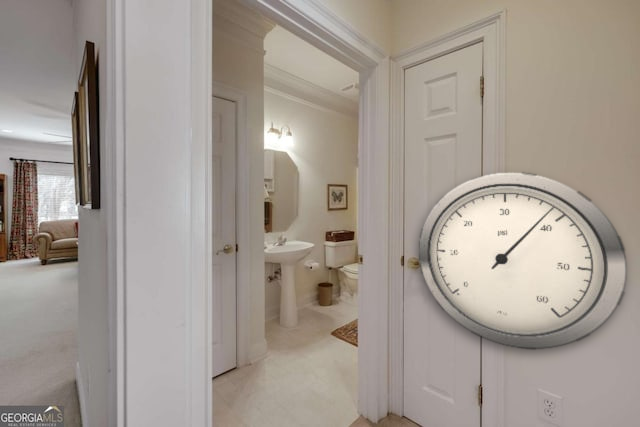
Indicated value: 38 psi
